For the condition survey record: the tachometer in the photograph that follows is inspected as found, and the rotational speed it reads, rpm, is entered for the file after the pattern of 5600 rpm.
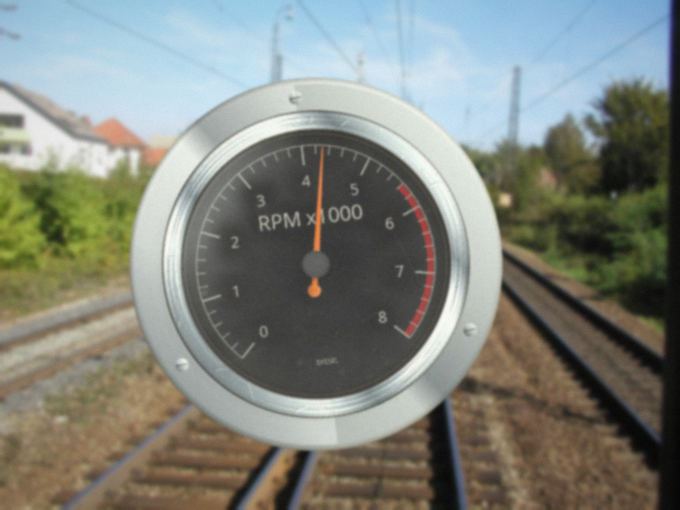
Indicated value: 4300 rpm
